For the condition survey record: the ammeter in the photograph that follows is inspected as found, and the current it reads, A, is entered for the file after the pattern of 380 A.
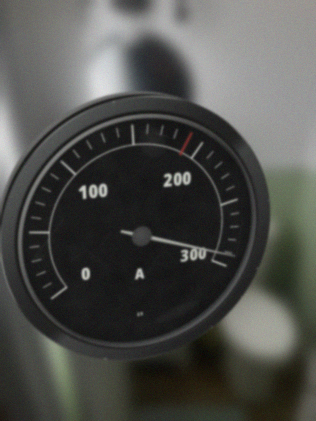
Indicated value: 290 A
